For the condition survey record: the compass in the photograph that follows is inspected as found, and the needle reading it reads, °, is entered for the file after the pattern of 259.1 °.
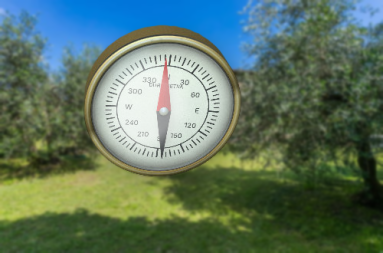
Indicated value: 355 °
